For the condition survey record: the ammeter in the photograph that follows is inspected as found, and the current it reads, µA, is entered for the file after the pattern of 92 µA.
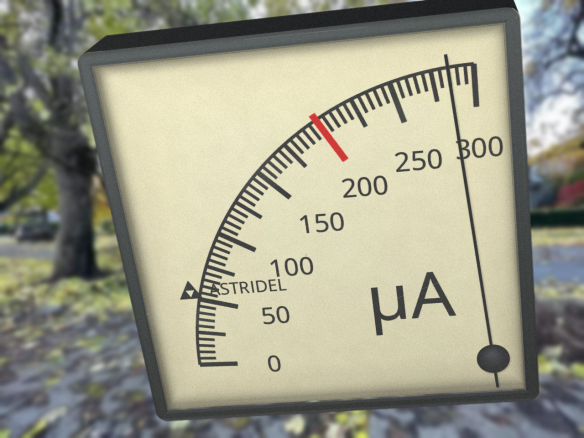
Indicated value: 285 µA
